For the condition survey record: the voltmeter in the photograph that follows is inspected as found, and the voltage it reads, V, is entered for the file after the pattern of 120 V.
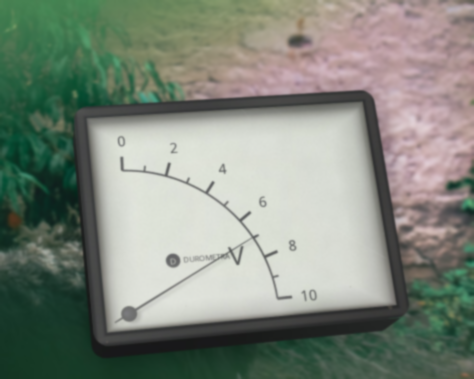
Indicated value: 7 V
